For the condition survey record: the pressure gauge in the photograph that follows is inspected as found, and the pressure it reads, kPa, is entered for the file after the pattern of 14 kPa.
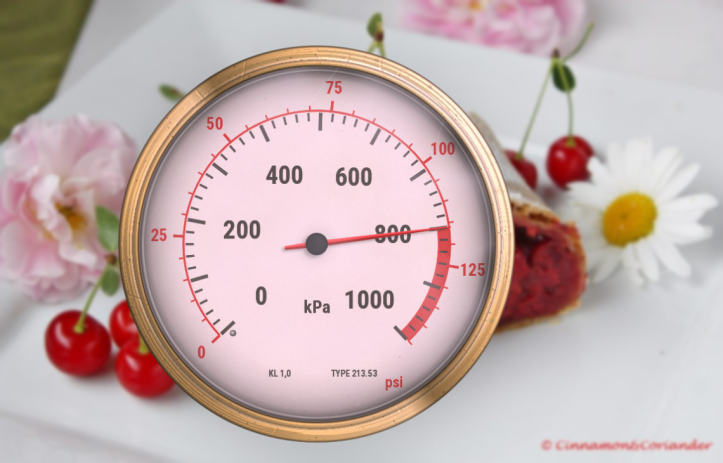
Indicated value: 800 kPa
